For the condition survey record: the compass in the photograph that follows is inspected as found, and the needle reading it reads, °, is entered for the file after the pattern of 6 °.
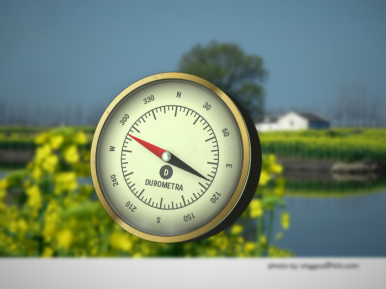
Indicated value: 290 °
